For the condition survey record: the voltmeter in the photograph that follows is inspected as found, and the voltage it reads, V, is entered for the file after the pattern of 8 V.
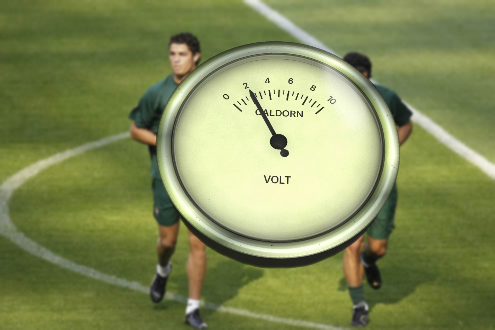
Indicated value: 2 V
